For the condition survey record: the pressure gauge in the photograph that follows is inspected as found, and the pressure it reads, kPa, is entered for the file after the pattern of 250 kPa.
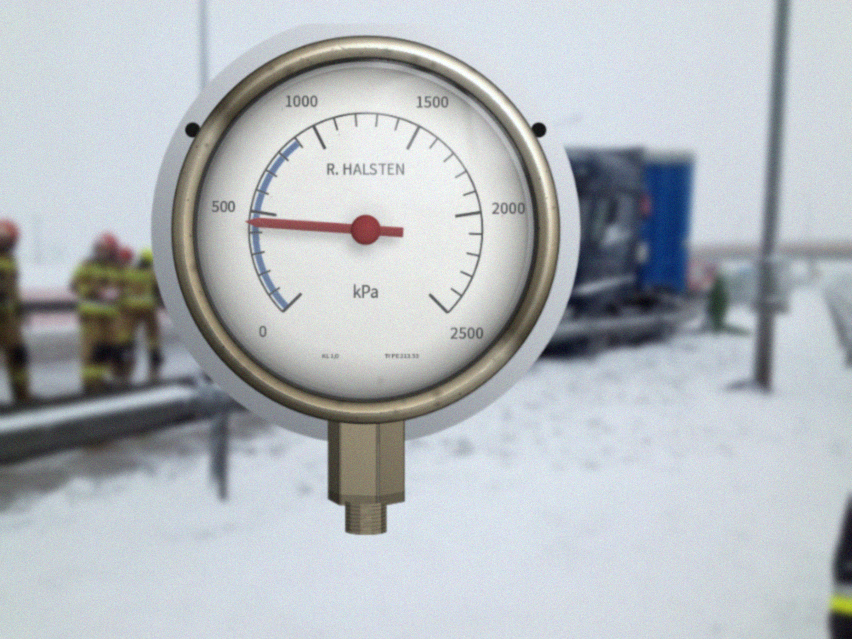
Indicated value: 450 kPa
